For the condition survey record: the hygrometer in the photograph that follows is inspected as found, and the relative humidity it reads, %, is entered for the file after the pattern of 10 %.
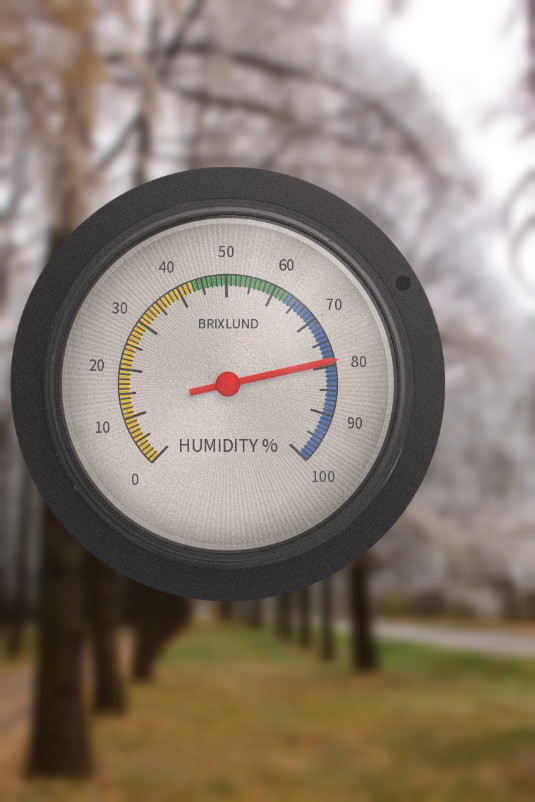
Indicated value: 79 %
